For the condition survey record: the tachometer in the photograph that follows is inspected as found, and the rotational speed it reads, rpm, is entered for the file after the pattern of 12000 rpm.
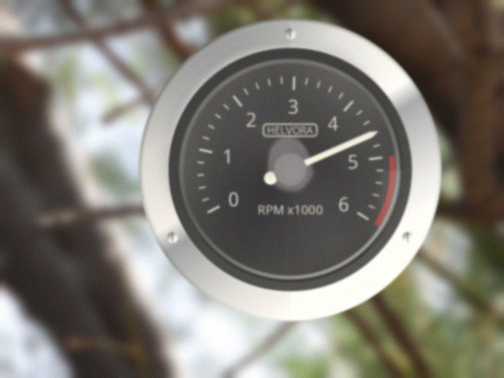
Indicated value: 4600 rpm
